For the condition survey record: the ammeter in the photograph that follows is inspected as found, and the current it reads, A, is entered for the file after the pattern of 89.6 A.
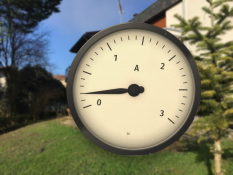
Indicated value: 0.2 A
